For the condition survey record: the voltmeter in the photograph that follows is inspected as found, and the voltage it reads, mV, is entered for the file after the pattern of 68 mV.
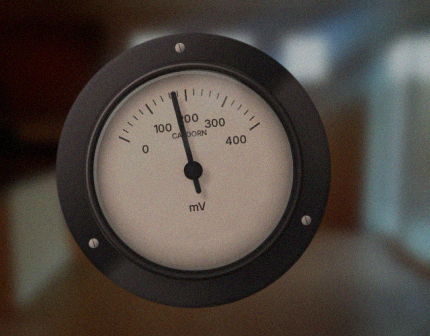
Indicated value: 170 mV
